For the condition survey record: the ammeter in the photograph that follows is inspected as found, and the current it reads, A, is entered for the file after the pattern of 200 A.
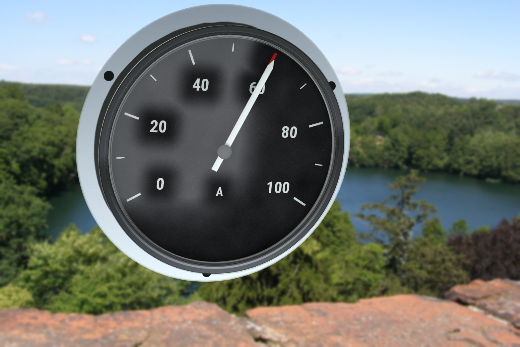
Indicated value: 60 A
